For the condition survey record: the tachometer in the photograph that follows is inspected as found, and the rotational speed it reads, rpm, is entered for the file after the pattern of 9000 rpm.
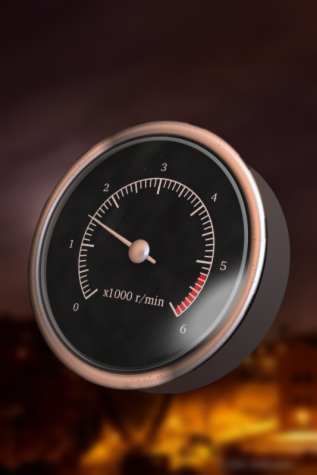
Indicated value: 1500 rpm
